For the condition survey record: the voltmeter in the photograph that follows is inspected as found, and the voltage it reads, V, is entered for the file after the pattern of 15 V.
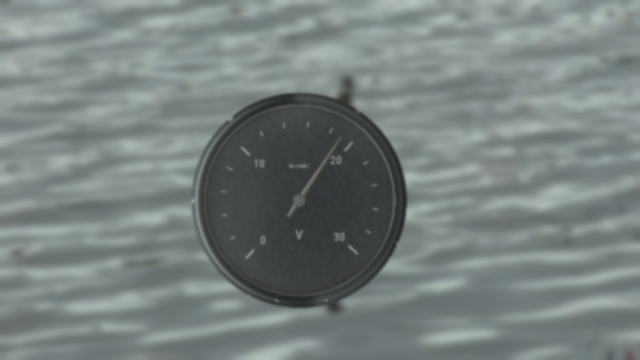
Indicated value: 19 V
